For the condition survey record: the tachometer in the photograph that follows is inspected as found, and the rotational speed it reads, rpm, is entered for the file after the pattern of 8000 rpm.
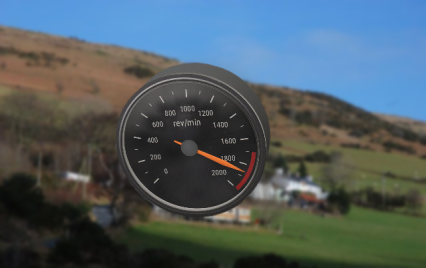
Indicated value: 1850 rpm
